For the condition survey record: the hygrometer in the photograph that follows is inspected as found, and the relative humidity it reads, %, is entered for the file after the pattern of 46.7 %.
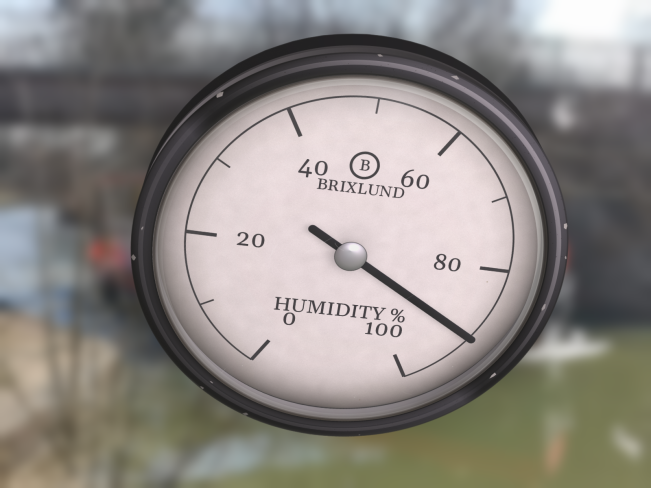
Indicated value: 90 %
